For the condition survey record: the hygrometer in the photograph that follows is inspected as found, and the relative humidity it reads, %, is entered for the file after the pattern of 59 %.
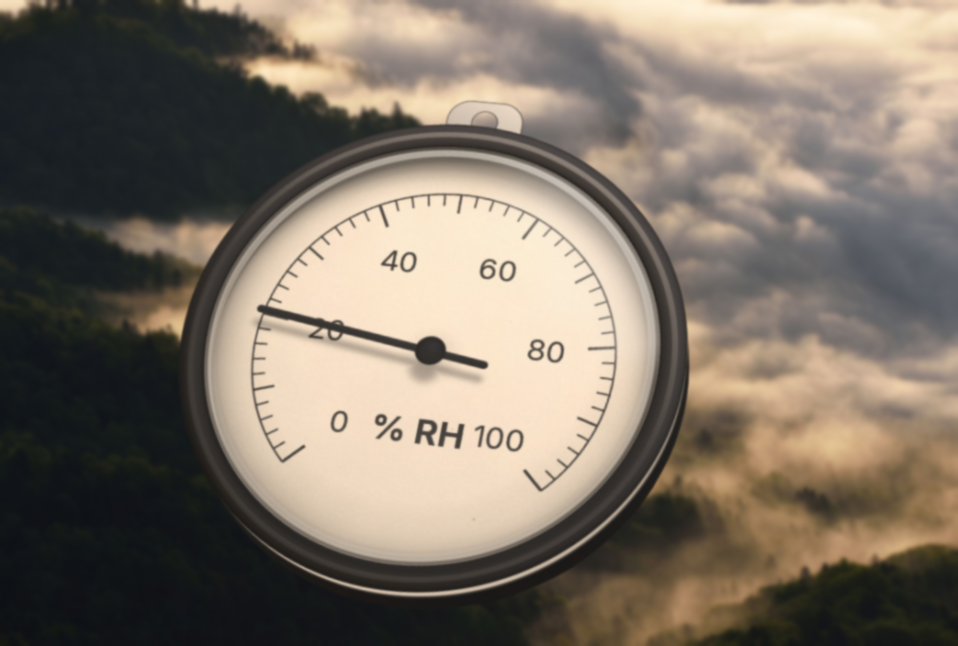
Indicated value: 20 %
